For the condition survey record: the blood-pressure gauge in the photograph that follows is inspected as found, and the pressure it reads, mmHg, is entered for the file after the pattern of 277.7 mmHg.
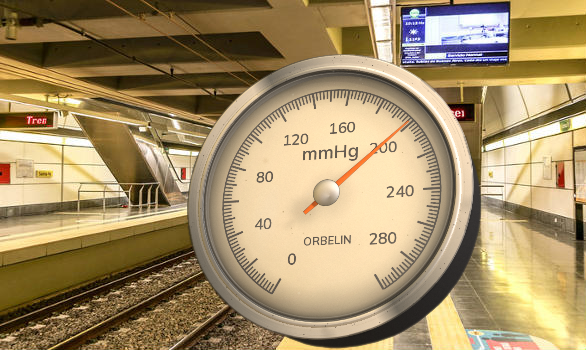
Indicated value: 200 mmHg
